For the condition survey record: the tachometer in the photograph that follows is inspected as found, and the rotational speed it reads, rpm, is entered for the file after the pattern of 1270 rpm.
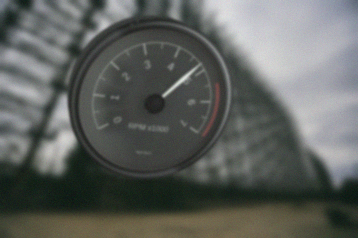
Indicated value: 4750 rpm
